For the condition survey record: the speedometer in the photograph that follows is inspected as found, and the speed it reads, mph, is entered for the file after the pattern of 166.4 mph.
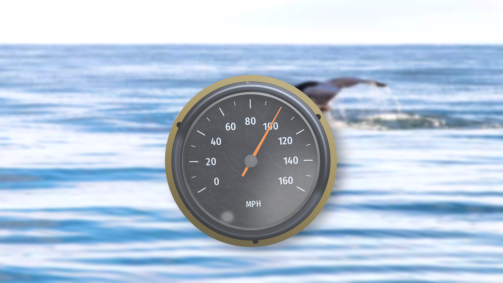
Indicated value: 100 mph
